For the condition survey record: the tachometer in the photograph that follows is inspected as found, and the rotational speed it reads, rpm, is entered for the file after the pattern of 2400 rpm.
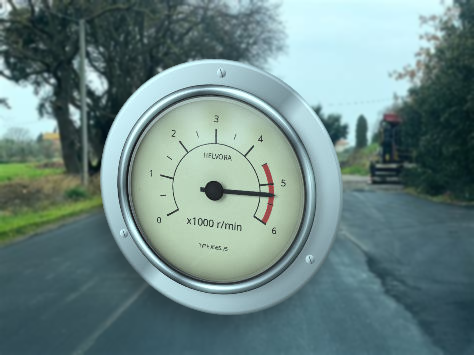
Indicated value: 5250 rpm
